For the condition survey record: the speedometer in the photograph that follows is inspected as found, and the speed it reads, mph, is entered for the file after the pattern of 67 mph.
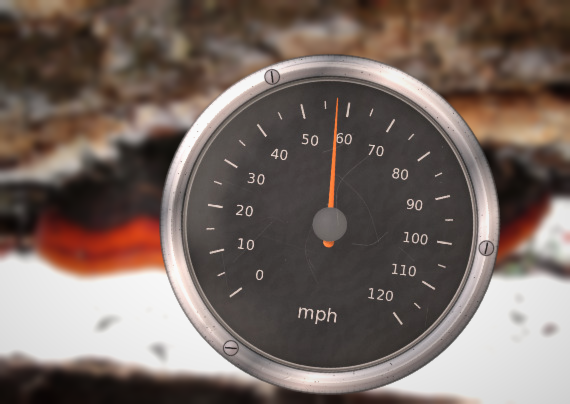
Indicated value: 57.5 mph
